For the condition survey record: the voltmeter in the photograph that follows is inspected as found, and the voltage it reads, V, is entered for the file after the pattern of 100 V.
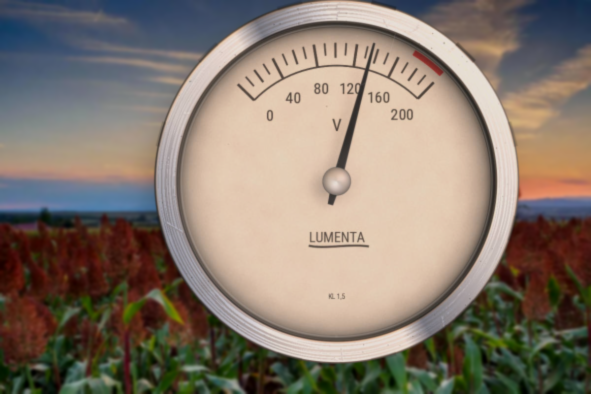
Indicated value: 135 V
